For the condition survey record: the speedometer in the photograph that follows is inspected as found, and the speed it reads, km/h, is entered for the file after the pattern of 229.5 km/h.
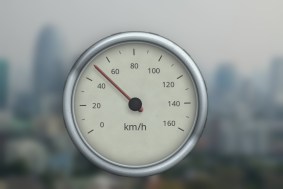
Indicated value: 50 km/h
